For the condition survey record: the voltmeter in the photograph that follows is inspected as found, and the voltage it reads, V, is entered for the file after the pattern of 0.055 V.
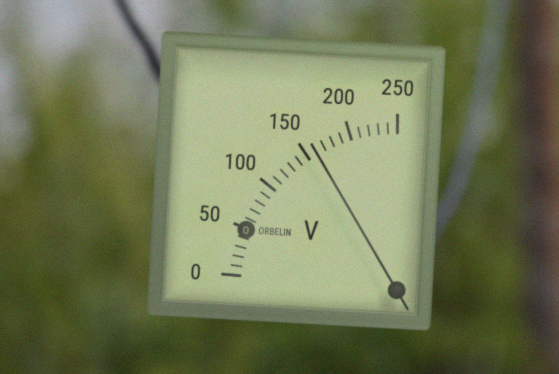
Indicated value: 160 V
